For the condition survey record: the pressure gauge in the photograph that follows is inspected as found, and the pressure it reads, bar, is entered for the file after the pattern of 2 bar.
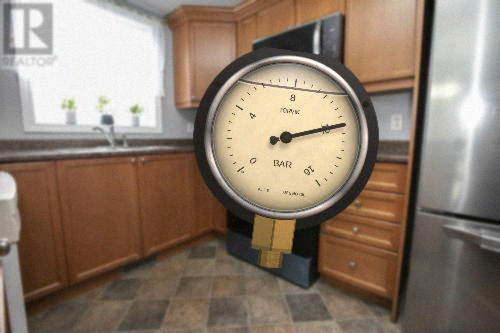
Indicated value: 12 bar
